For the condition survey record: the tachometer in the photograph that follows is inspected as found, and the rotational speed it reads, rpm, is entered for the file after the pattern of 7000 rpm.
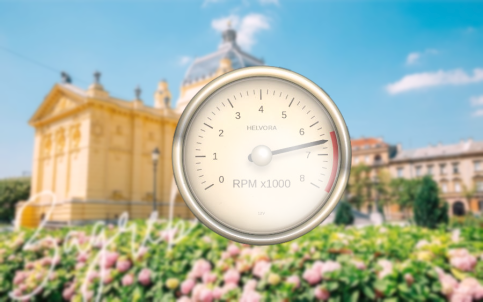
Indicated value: 6600 rpm
